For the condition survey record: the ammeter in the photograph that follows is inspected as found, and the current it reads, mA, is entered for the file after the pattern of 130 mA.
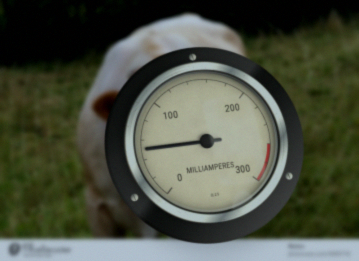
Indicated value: 50 mA
